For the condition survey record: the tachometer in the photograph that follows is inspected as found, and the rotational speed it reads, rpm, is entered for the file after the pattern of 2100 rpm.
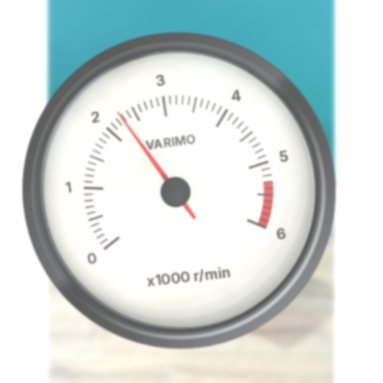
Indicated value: 2300 rpm
